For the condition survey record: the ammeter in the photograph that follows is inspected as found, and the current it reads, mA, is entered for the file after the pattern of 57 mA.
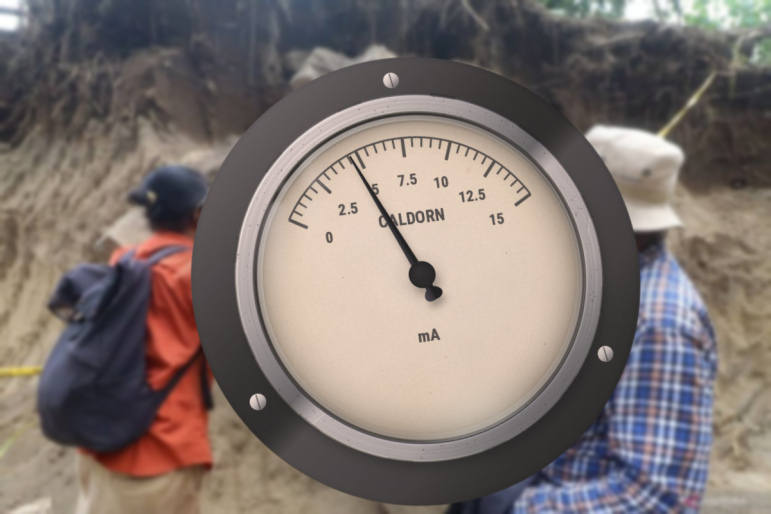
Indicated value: 4.5 mA
